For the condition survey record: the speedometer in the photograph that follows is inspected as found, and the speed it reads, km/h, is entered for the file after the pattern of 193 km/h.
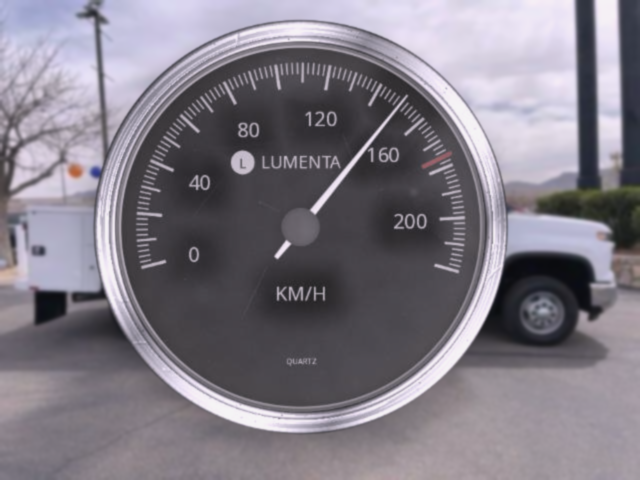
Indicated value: 150 km/h
